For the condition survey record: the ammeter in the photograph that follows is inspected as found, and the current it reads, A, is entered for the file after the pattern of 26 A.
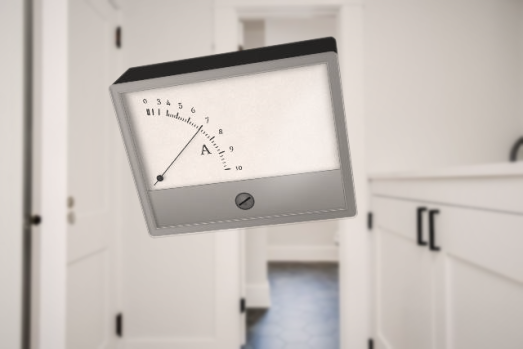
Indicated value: 7 A
